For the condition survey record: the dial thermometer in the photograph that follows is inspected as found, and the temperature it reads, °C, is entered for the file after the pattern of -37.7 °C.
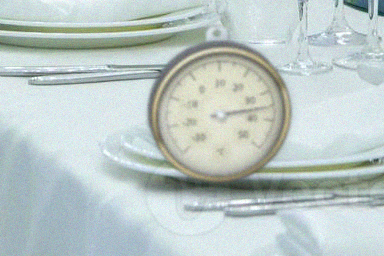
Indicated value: 35 °C
